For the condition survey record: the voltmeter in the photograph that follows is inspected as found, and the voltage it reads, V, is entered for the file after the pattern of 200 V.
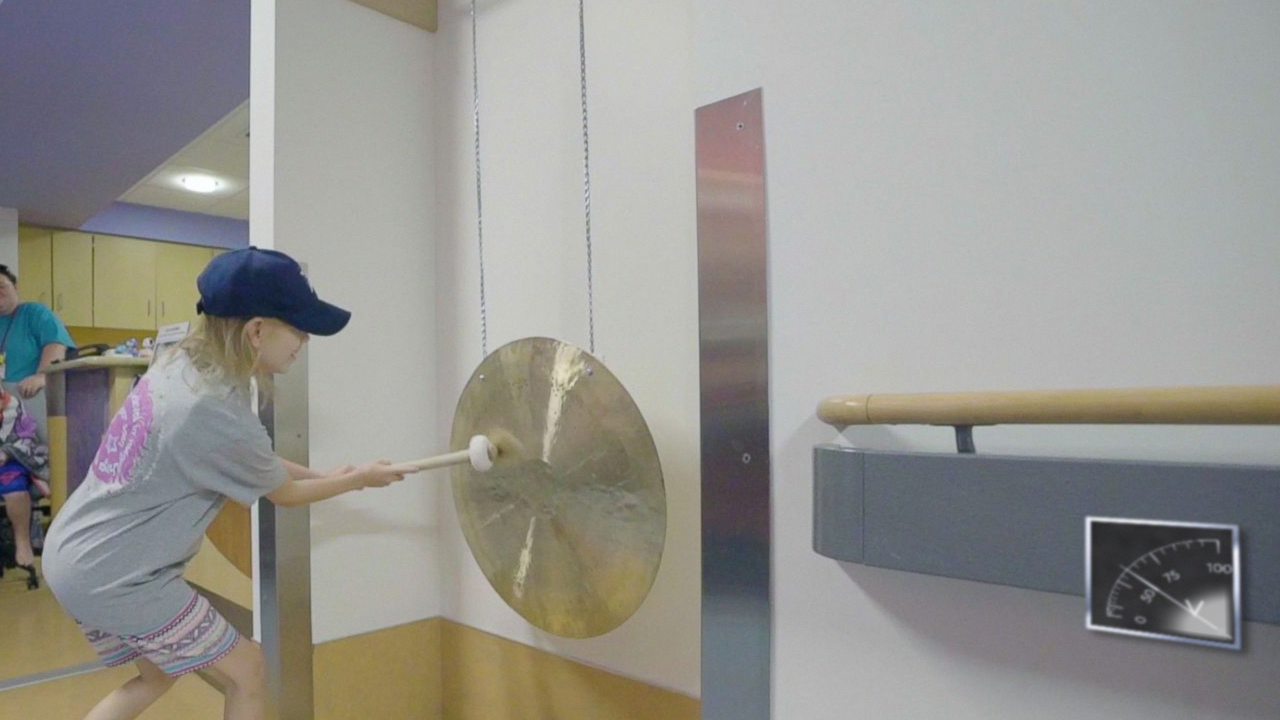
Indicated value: 60 V
